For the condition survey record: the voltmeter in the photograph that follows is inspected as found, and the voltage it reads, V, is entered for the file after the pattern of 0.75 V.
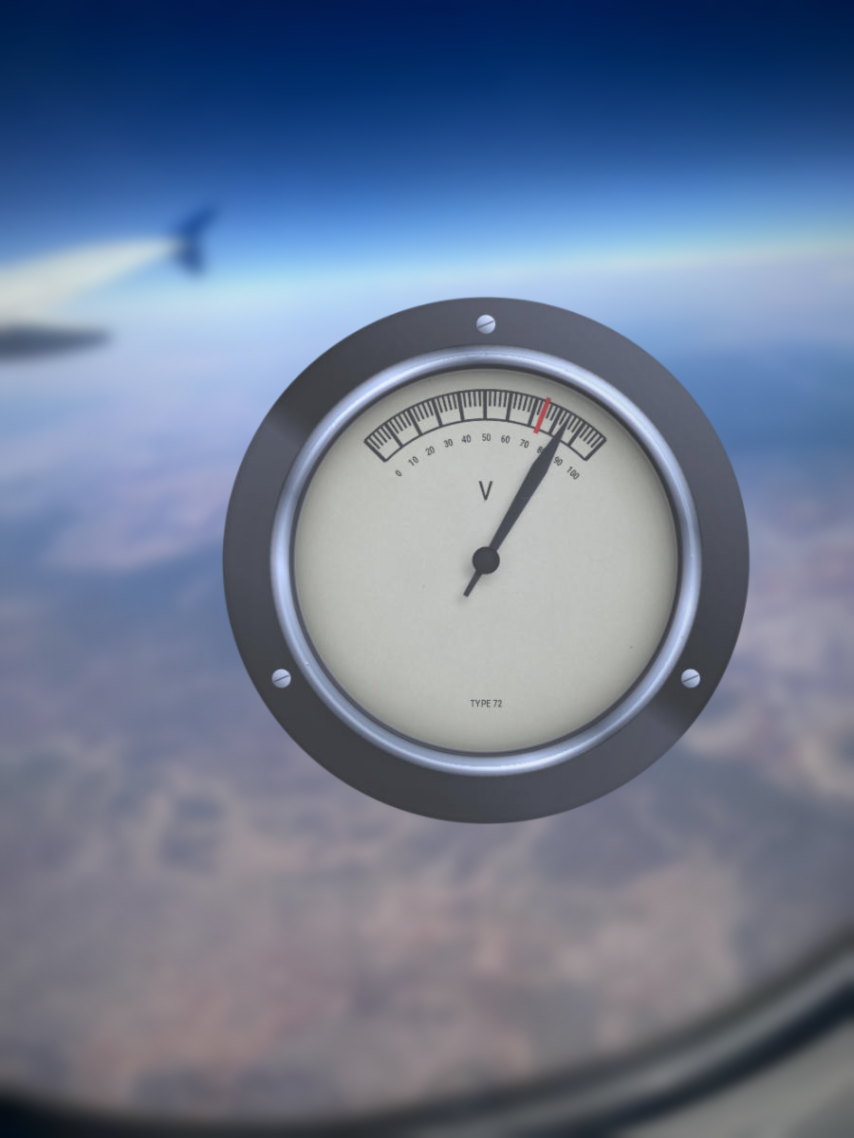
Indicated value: 84 V
